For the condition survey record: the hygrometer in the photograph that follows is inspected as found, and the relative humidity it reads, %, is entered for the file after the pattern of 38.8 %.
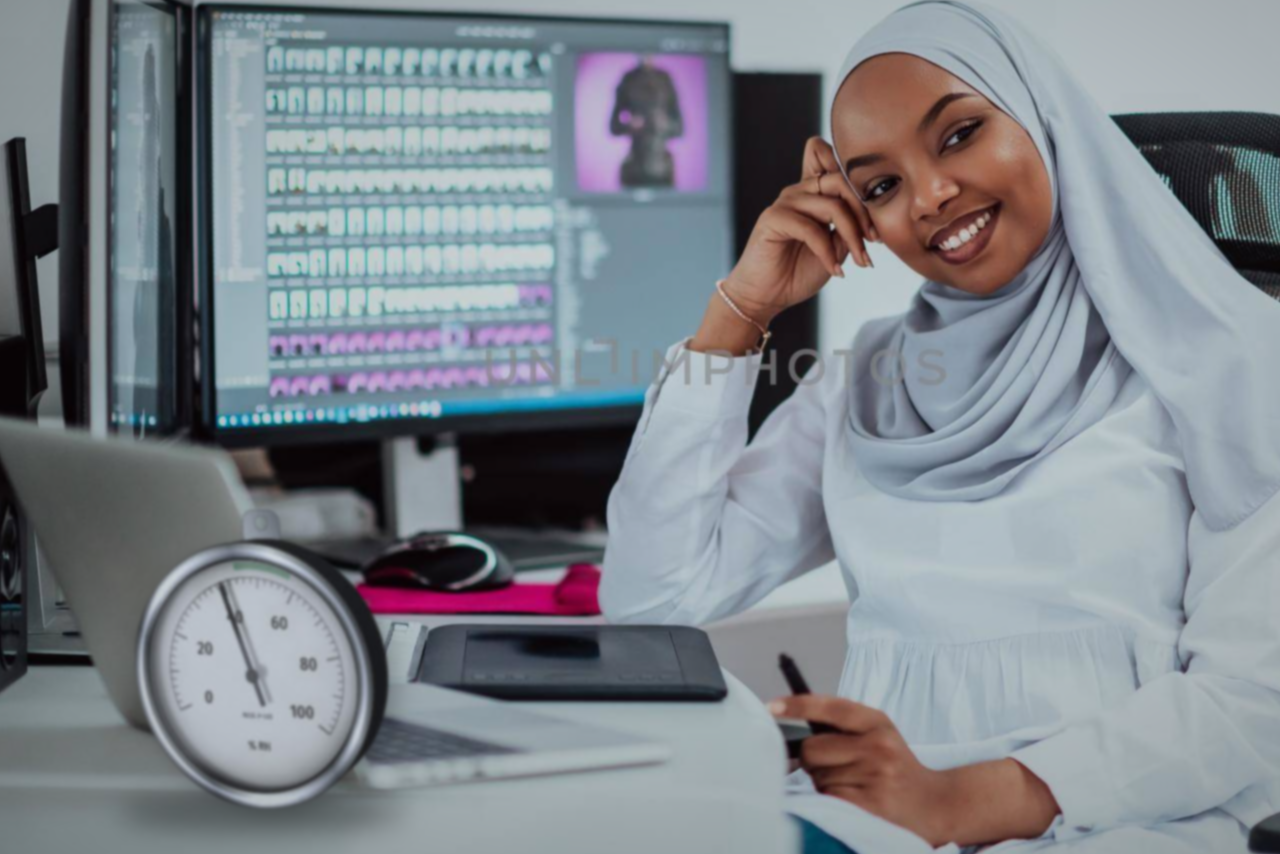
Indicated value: 40 %
